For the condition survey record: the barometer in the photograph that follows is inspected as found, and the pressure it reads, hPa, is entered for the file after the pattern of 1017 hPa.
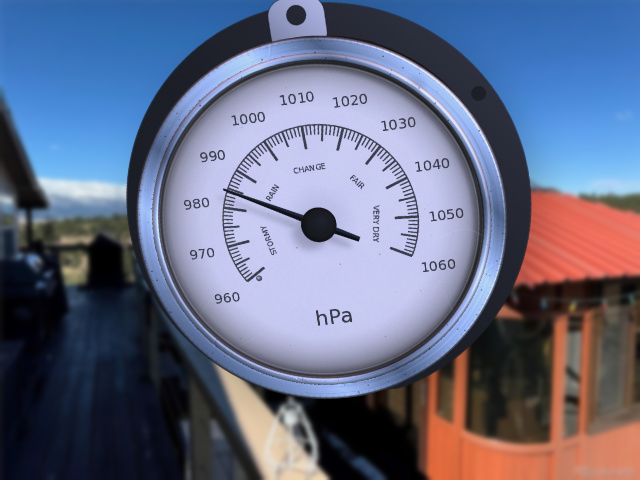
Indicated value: 985 hPa
